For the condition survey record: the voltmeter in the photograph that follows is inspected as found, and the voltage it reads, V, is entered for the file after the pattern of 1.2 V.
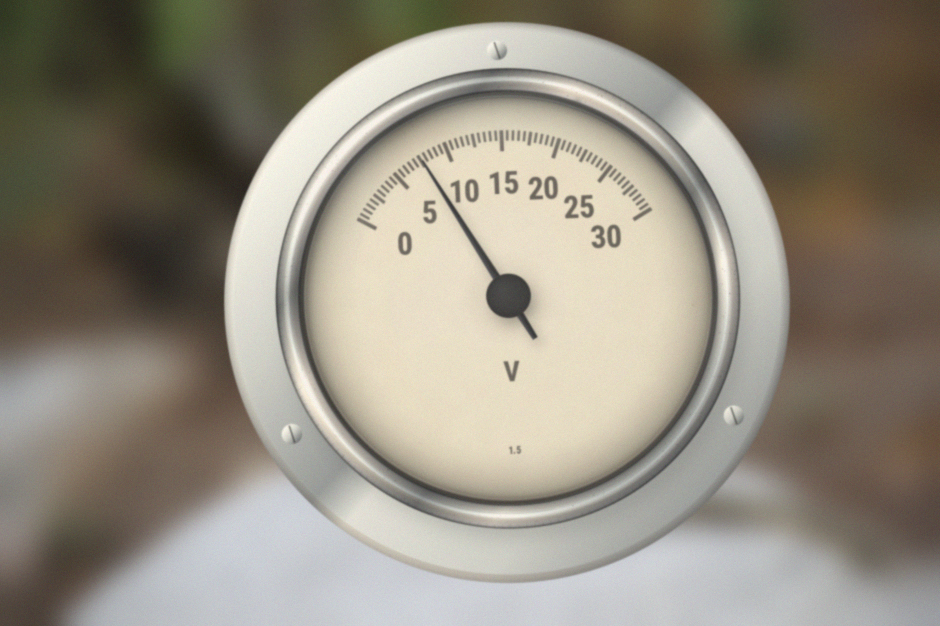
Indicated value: 7.5 V
